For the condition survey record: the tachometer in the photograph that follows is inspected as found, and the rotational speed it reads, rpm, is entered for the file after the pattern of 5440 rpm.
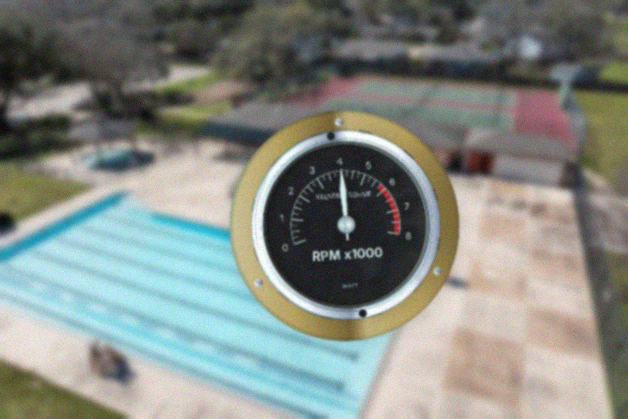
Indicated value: 4000 rpm
